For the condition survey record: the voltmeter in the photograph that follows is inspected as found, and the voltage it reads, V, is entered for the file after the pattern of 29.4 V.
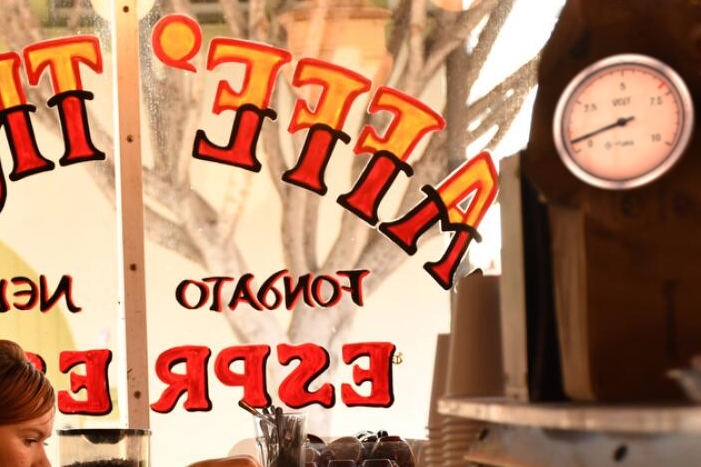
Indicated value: 0.5 V
